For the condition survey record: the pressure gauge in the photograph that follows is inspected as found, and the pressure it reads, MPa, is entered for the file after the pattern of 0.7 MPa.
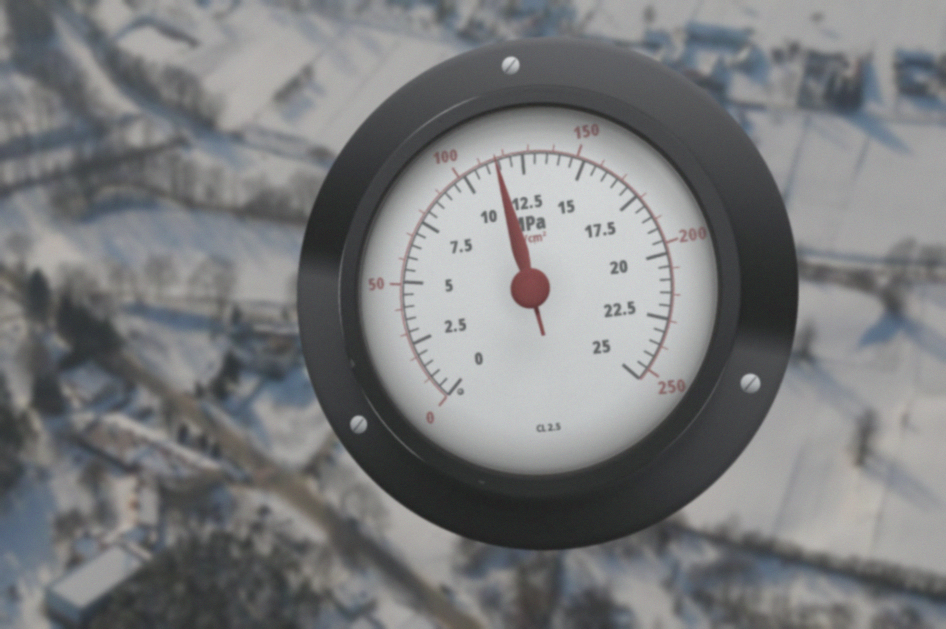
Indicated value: 11.5 MPa
